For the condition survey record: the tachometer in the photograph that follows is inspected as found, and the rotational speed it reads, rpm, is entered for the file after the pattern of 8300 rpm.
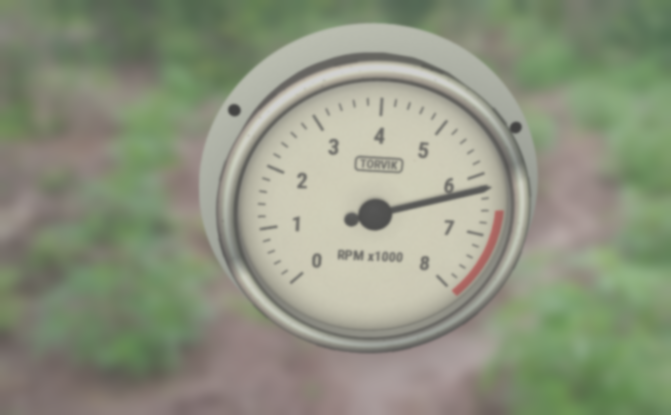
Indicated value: 6200 rpm
